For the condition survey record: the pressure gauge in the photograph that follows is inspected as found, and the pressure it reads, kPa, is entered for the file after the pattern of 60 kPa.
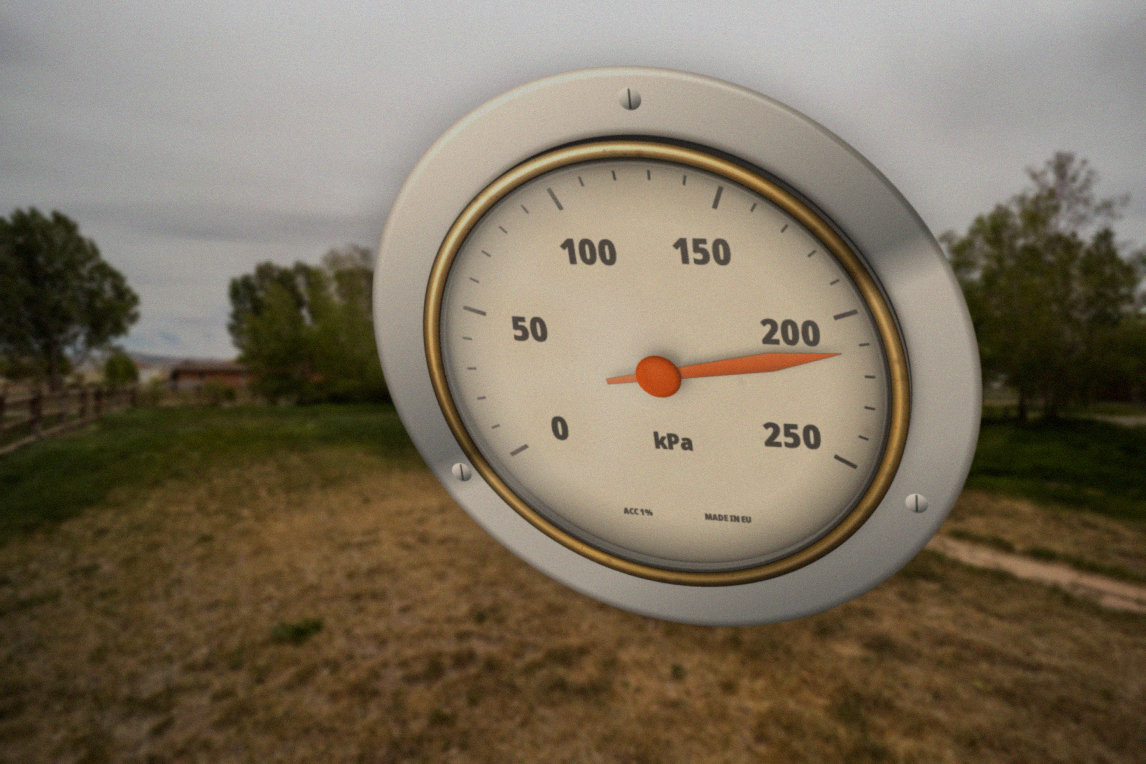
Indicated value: 210 kPa
